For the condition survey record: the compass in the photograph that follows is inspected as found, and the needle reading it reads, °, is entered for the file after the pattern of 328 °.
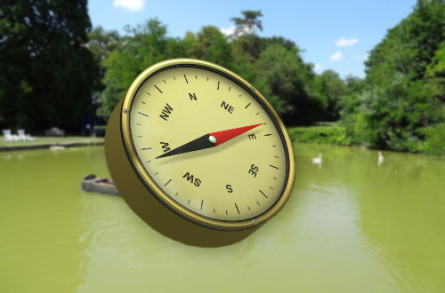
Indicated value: 80 °
